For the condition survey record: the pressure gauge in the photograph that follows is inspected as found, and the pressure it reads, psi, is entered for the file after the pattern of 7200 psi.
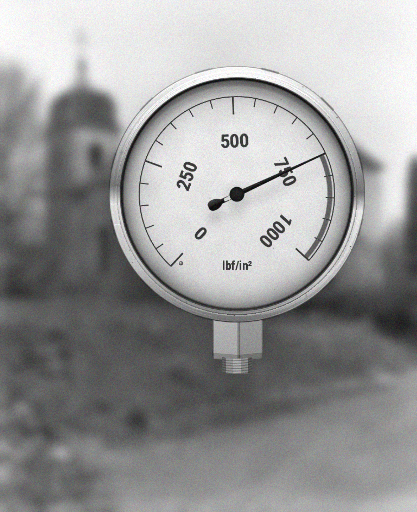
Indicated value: 750 psi
